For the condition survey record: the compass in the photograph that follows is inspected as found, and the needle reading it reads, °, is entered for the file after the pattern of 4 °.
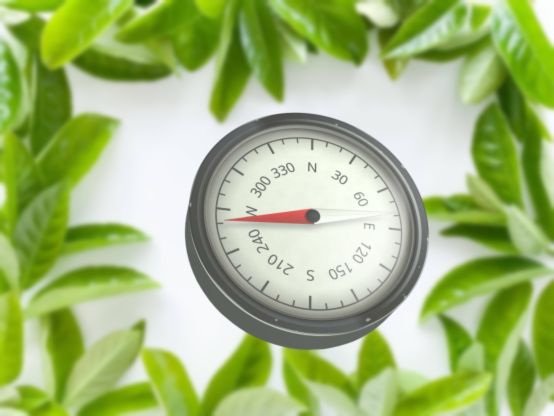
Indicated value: 260 °
